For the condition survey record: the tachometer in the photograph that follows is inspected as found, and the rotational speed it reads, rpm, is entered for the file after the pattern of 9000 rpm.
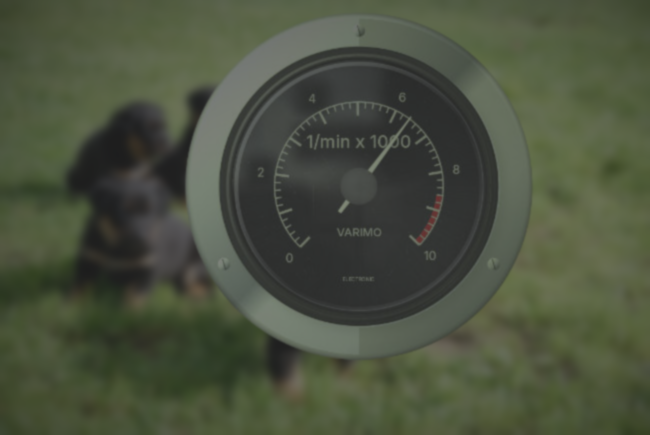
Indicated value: 6400 rpm
